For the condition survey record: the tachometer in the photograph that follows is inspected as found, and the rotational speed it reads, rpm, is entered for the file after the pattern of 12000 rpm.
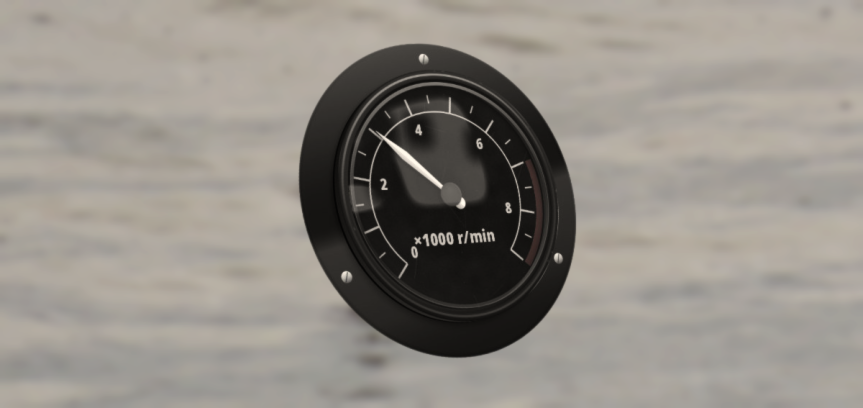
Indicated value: 3000 rpm
